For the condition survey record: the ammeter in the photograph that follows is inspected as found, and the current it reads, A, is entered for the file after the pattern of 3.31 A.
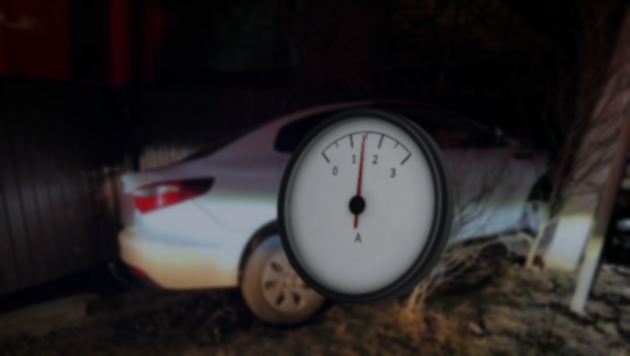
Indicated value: 1.5 A
